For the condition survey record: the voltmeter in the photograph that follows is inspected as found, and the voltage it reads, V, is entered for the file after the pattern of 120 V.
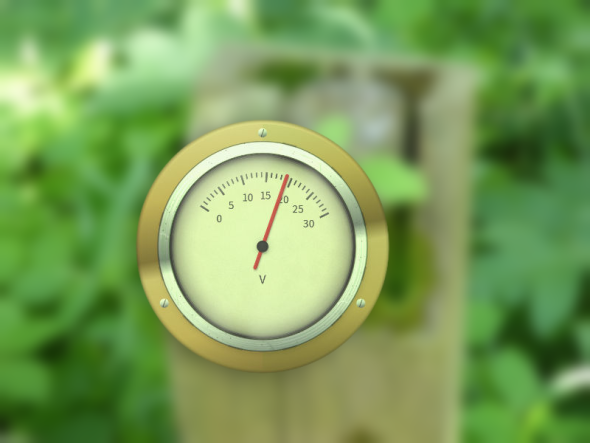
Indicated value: 19 V
